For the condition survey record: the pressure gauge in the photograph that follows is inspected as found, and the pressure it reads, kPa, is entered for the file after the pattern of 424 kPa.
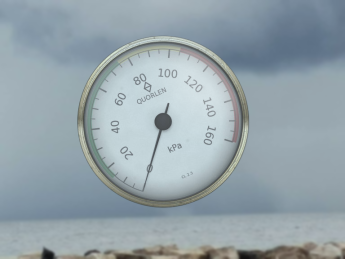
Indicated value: 0 kPa
